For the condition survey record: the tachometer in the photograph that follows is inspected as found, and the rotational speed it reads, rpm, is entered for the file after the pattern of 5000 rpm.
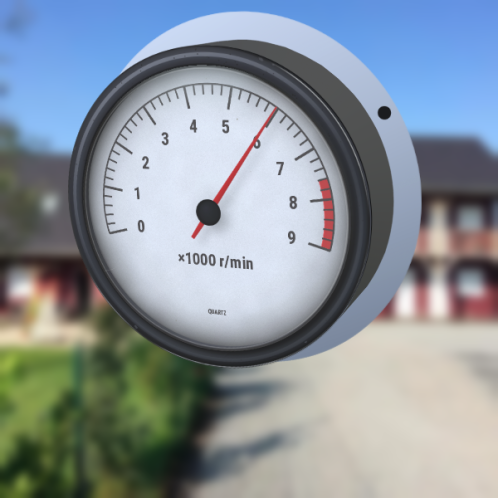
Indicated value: 6000 rpm
